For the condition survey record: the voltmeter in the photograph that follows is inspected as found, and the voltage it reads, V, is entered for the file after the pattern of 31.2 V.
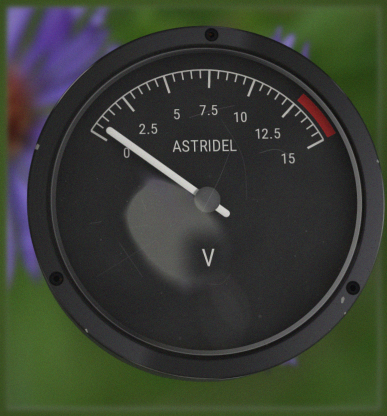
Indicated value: 0.5 V
